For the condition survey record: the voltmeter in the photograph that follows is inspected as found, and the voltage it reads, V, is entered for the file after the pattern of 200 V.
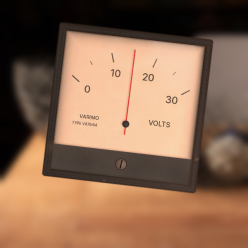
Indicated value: 15 V
